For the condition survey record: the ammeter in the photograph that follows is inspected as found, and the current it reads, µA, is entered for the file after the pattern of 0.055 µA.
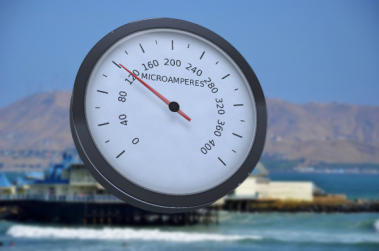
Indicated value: 120 µA
